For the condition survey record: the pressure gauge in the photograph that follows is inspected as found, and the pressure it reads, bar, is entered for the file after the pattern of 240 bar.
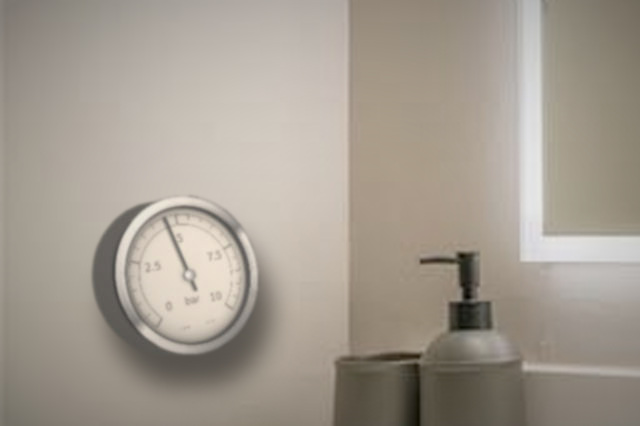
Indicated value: 4.5 bar
